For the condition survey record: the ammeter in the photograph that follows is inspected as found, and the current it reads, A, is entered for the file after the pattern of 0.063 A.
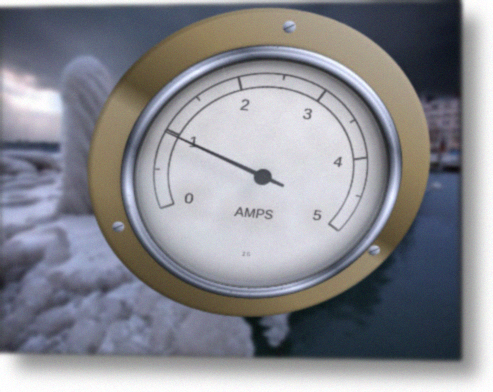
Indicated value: 1 A
